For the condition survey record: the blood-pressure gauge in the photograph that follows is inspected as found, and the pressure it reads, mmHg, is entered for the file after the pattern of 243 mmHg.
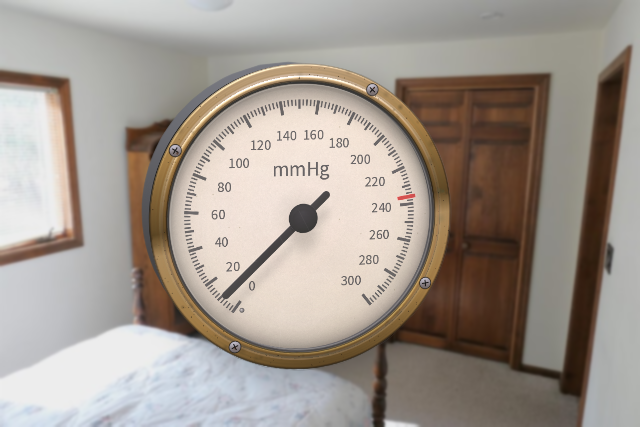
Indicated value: 10 mmHg
